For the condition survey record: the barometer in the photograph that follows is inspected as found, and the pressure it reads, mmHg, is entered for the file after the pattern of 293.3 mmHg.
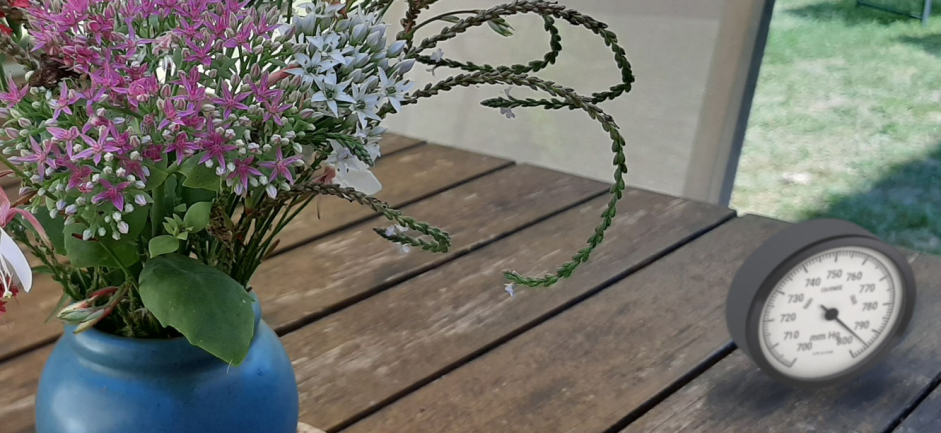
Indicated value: 795 mmHg
